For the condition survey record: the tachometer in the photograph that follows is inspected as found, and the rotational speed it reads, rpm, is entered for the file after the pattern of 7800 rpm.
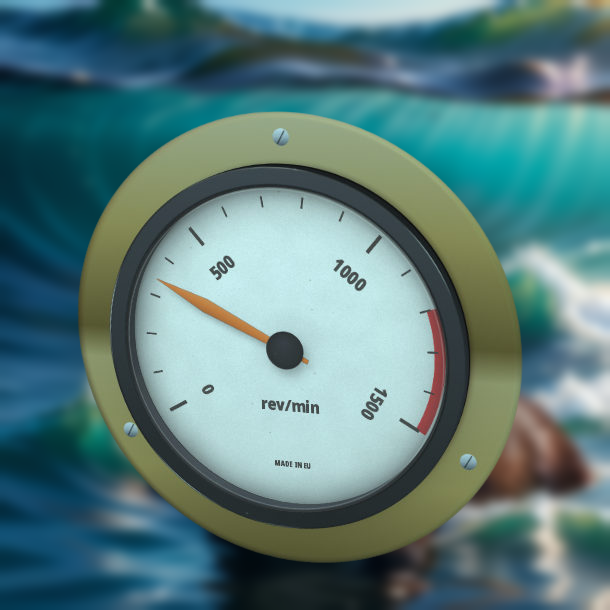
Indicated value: 350 rpm
